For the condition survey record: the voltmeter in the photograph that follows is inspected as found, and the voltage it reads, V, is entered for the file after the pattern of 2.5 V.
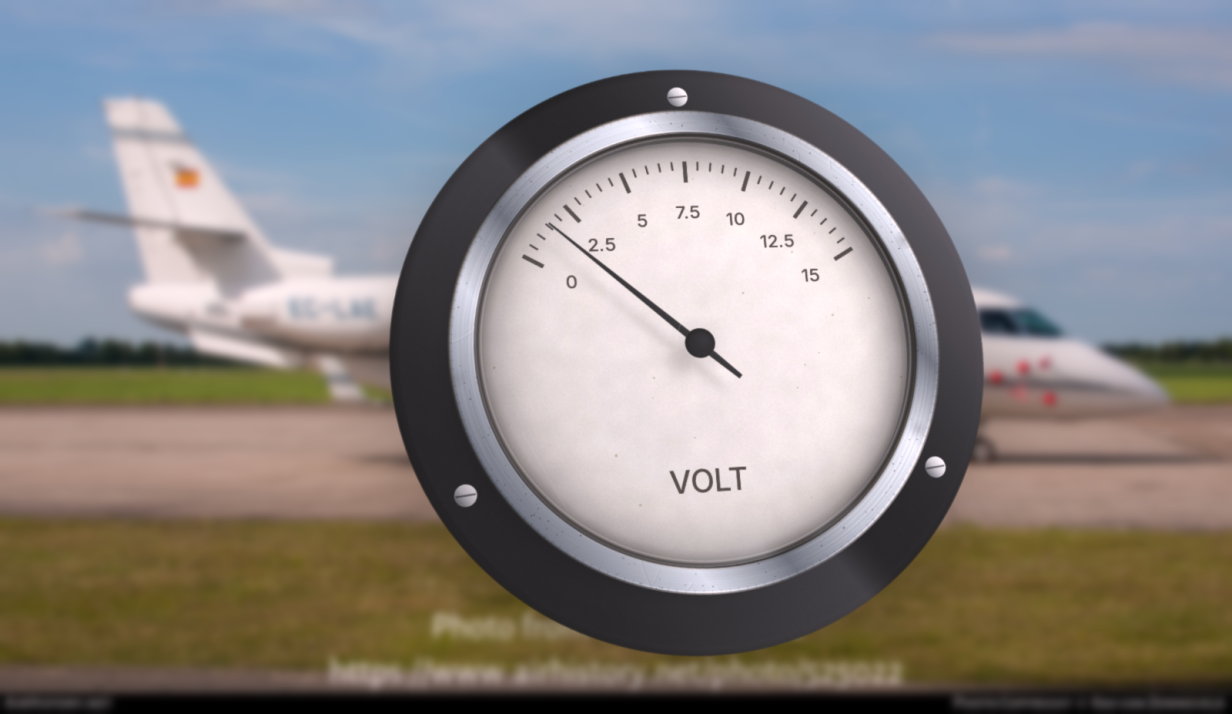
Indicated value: 1.5 V
